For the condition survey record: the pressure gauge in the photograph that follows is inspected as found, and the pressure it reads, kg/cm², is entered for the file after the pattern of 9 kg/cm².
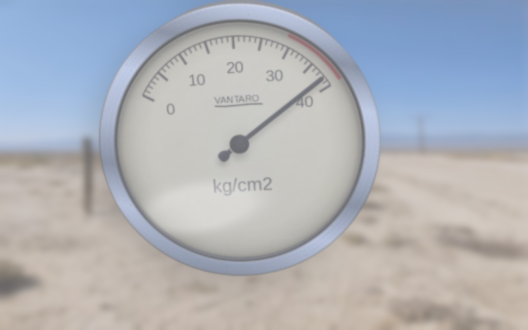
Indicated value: 38 kg/cm²
